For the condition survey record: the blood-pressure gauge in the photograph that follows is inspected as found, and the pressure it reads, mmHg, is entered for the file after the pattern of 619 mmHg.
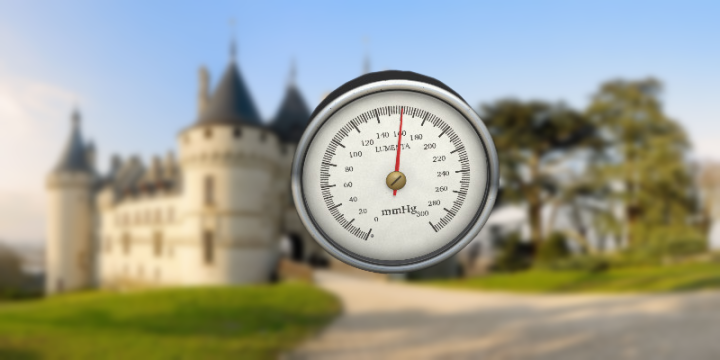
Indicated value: 160 mmHg
